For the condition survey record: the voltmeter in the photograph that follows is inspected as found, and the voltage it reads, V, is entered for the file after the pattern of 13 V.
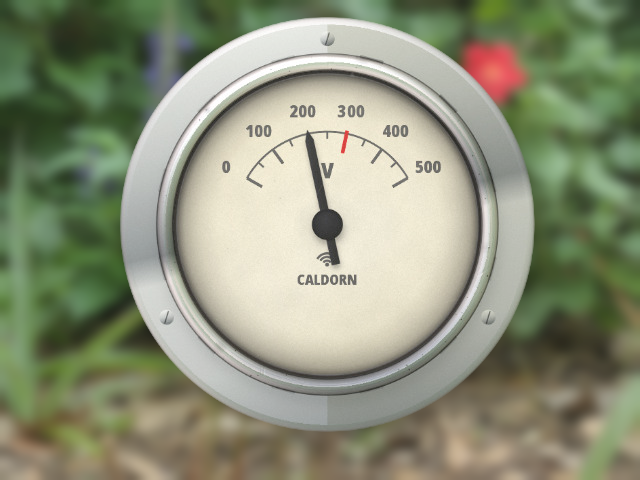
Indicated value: 200 V
